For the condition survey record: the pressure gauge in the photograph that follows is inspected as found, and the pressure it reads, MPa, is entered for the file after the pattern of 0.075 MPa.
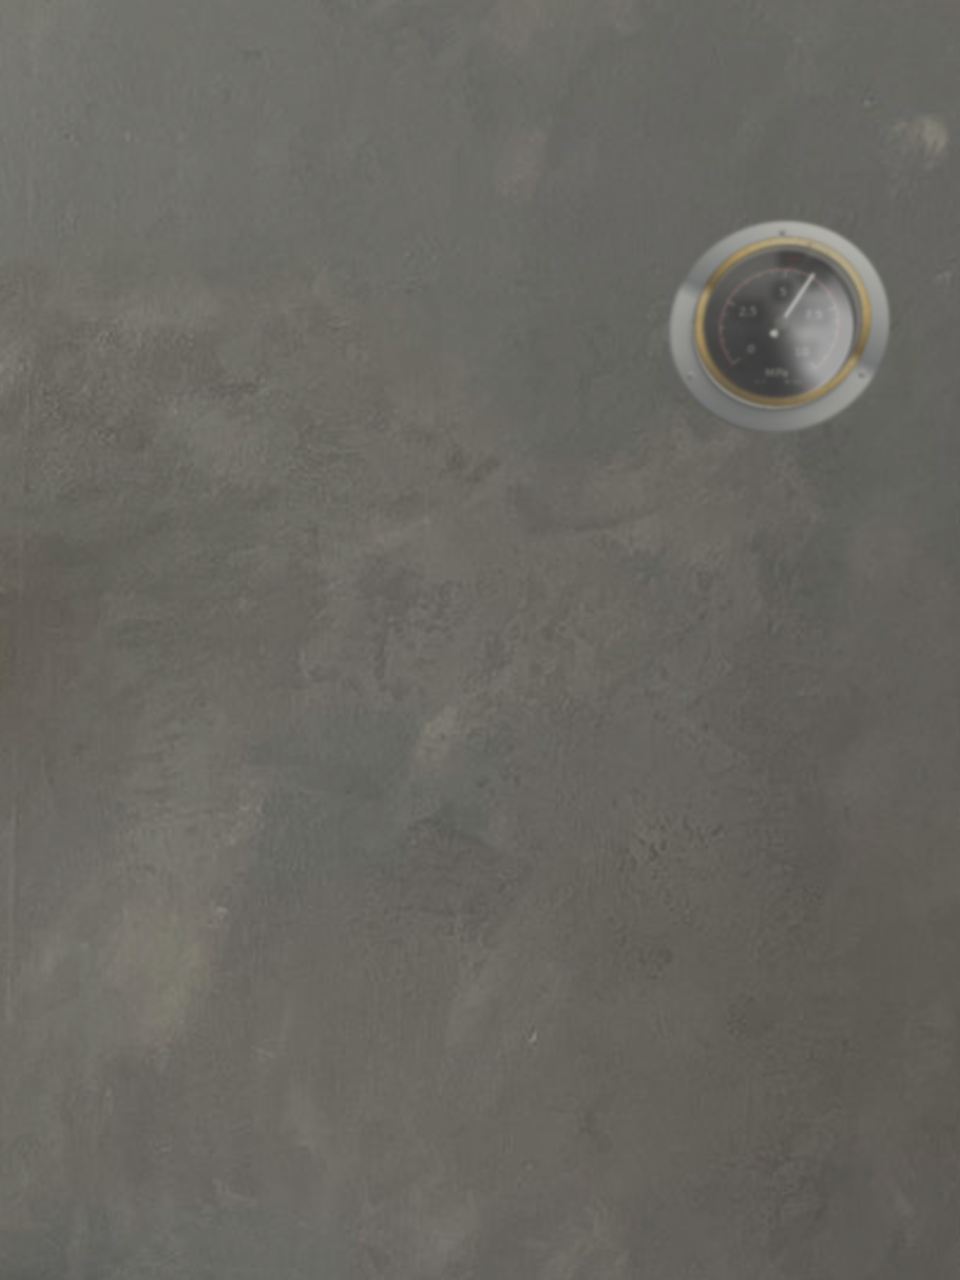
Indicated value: 6 MPa
